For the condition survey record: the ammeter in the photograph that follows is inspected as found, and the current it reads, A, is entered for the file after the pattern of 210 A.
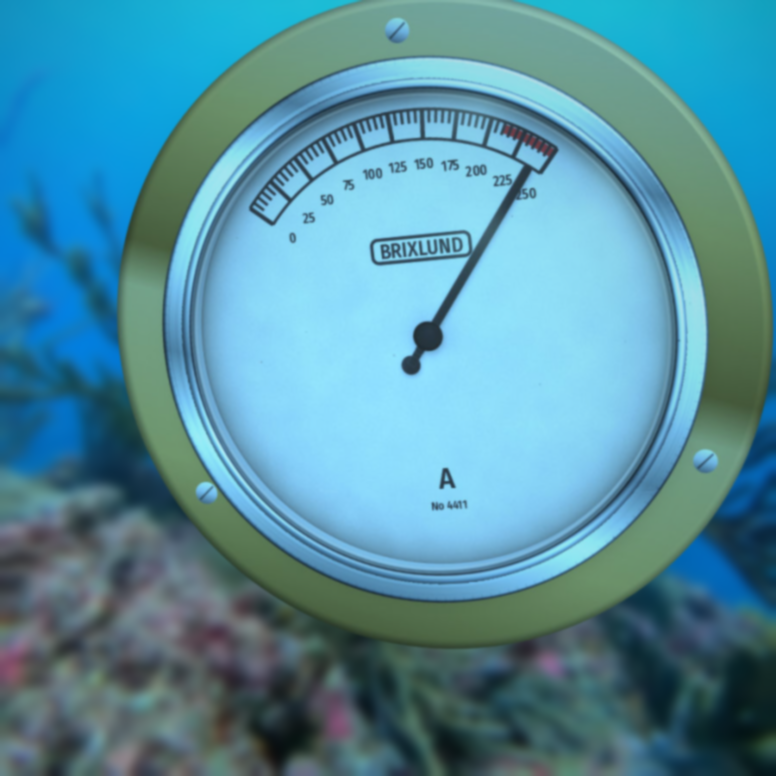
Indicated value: 240 A
